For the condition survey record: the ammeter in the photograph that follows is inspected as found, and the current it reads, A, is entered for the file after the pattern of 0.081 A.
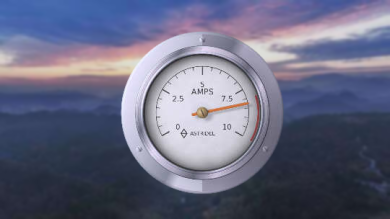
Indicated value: 8.25 A
